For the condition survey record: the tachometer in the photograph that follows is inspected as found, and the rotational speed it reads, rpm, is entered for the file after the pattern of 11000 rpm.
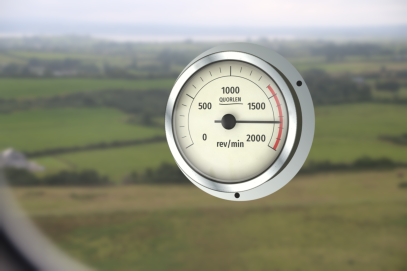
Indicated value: 1750 rpm
